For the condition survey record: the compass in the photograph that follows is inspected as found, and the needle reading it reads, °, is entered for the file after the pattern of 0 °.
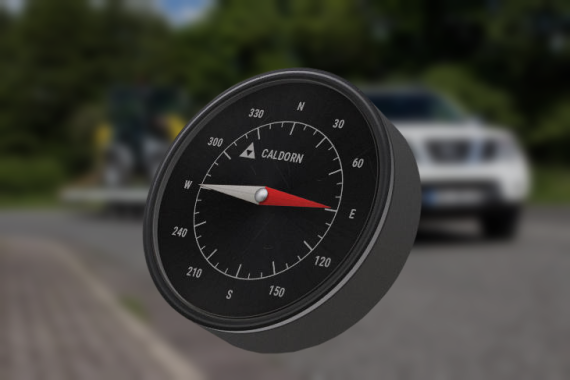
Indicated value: 90 °
